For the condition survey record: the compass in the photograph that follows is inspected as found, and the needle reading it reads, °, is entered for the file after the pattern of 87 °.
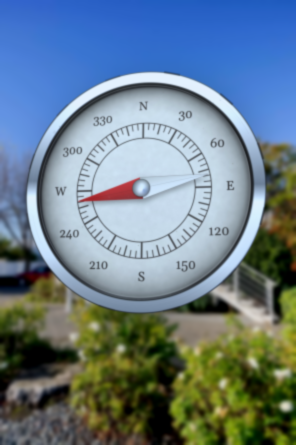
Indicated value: 260 °
